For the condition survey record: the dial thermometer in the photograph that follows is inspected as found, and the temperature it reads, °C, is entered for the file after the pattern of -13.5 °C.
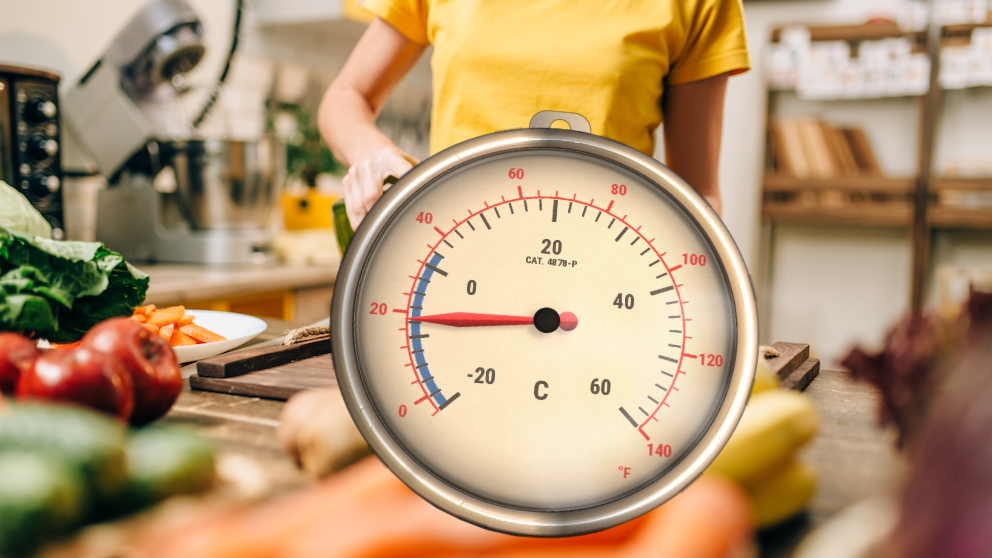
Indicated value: -8 °C
